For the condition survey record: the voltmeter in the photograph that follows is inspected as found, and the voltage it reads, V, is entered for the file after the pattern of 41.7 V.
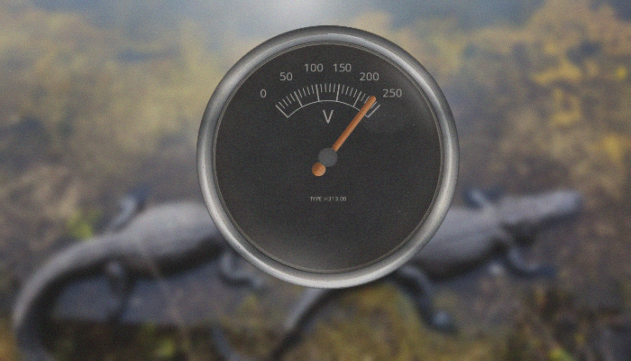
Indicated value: 230 V
